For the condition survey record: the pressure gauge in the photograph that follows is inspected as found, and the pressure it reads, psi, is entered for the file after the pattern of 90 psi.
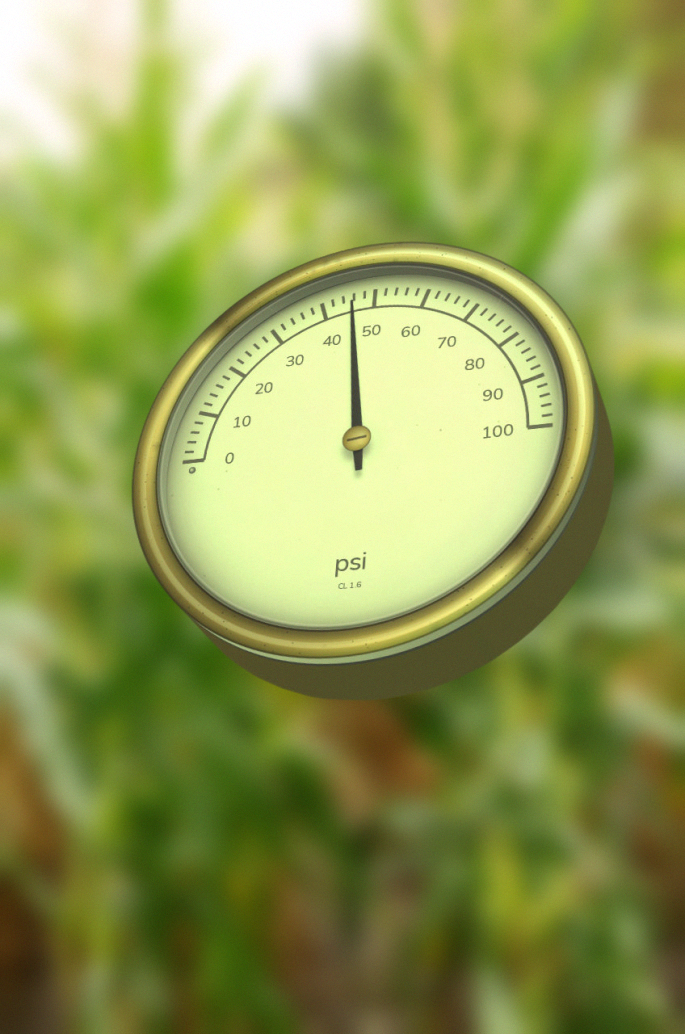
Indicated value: 46 psi
